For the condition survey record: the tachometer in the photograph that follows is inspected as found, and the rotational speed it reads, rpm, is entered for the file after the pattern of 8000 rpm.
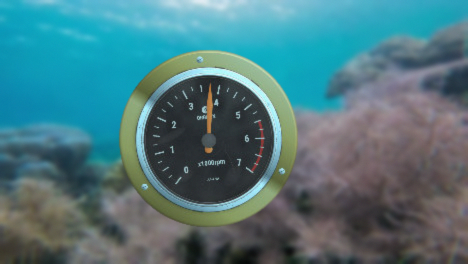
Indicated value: 3750 rpm
